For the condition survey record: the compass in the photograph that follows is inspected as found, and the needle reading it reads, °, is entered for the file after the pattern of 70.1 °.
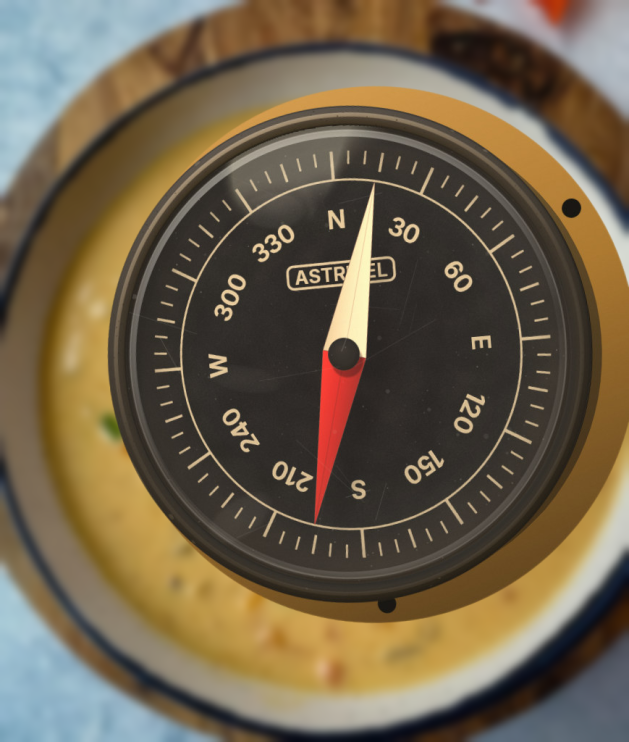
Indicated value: 195 °
